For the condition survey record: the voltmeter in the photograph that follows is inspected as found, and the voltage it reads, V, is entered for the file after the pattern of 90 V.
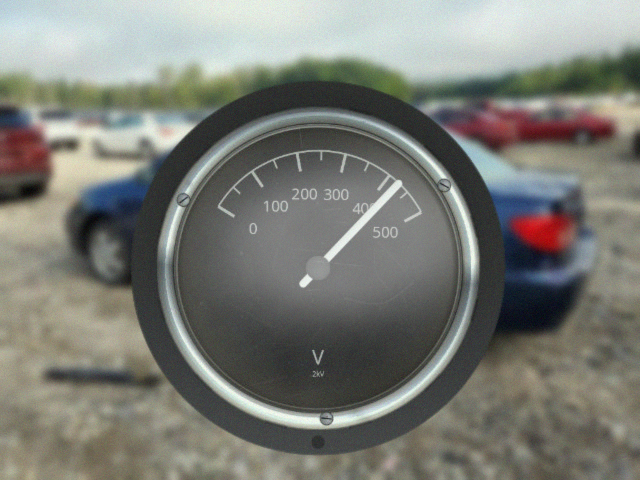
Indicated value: 425 V
